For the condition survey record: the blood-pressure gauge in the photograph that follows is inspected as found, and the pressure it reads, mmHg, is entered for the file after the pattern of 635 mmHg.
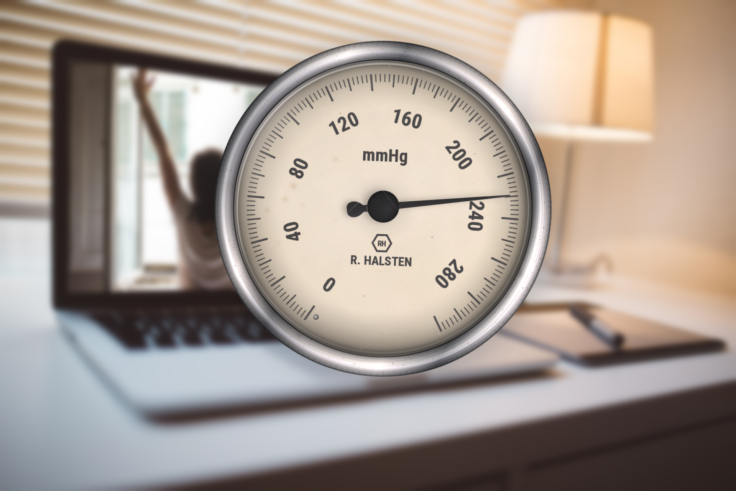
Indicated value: 230 mmHg
